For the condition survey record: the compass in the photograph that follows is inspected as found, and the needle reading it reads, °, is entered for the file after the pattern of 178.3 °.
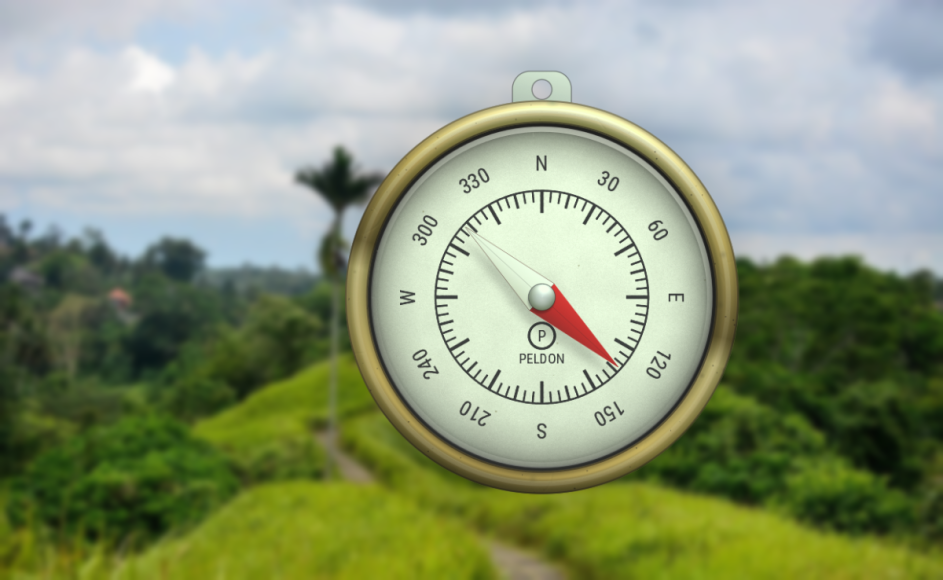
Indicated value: 132.5 °
